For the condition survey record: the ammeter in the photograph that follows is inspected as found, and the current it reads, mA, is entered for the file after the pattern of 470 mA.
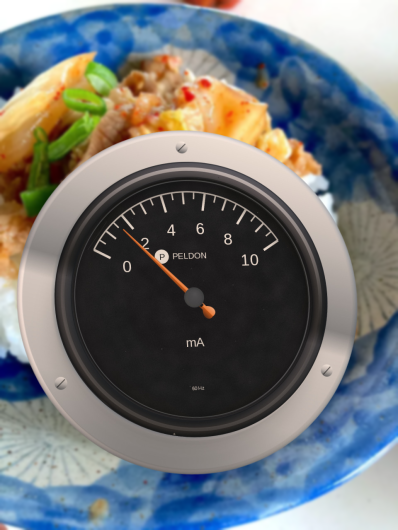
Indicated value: 1.5 mA
